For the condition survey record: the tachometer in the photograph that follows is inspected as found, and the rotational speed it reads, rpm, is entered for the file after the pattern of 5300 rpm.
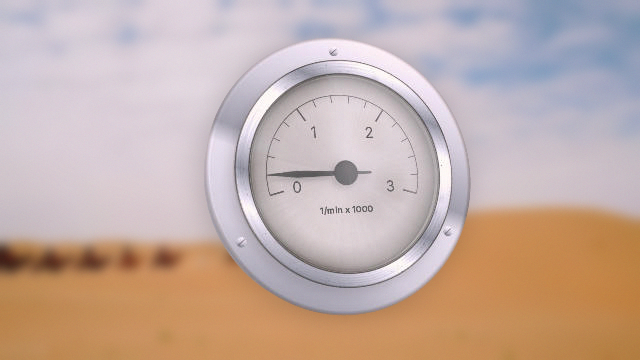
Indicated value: 200 rpm
